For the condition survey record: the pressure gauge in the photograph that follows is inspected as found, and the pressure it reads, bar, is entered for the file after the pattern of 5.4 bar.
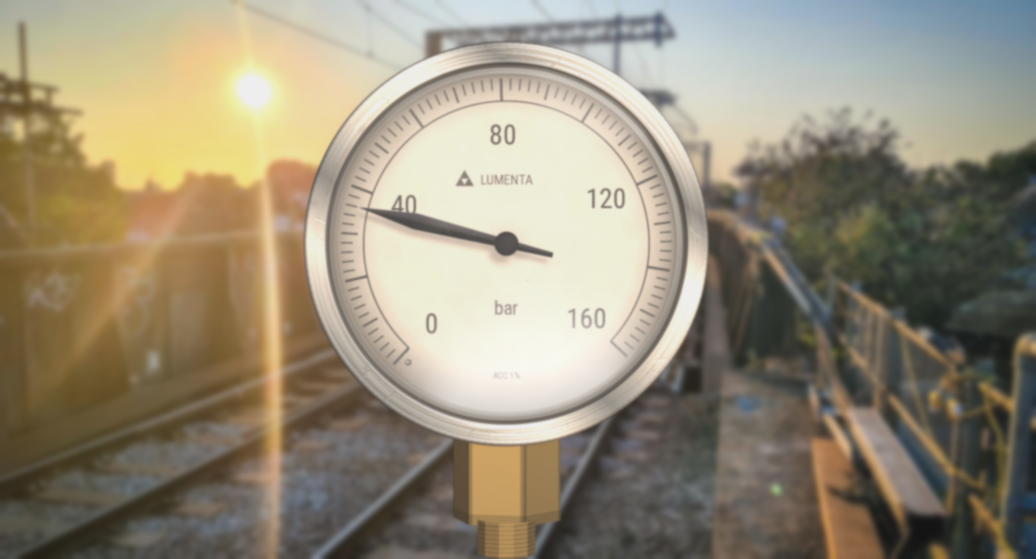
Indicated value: 36 bar
